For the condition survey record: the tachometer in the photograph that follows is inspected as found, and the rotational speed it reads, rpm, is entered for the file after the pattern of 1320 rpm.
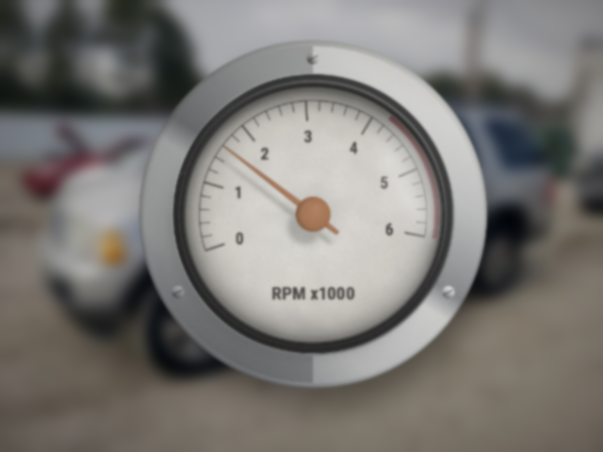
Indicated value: 1600 rpm
